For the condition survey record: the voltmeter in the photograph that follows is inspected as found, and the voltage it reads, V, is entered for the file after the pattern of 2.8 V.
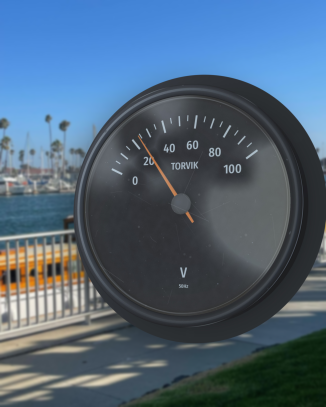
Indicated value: 25 V
